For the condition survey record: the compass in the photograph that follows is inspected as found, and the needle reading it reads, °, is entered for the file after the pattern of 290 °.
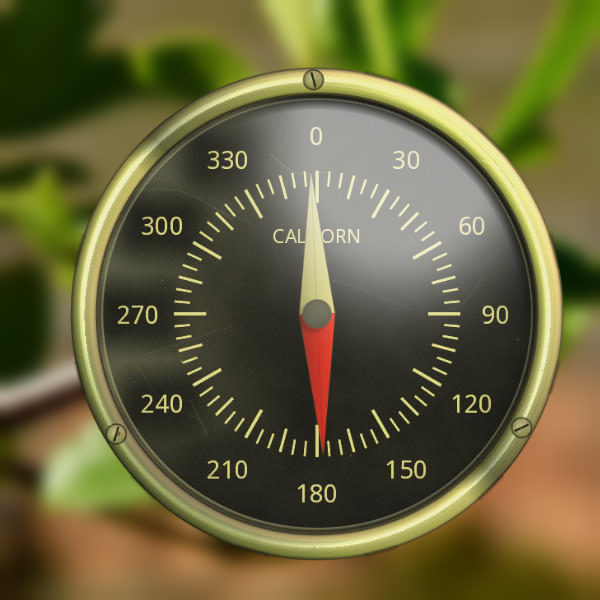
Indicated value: 177.5 °
